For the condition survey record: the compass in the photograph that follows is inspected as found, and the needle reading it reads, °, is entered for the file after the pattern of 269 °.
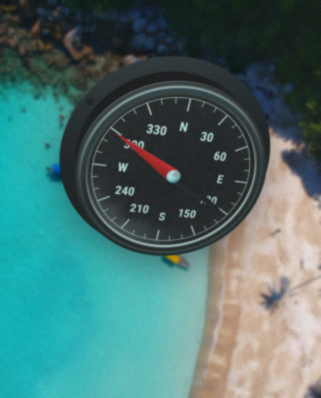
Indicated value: 300 °
